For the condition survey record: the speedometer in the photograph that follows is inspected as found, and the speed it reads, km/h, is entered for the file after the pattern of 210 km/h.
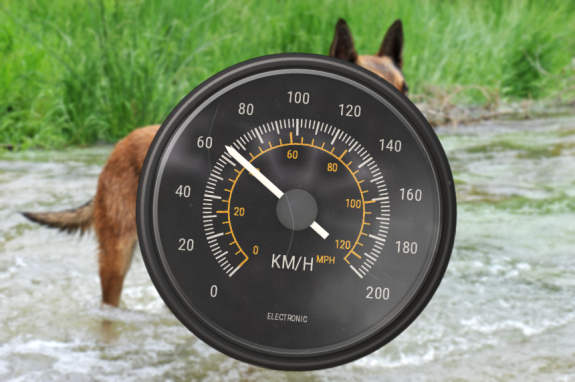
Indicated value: 64 km/h
